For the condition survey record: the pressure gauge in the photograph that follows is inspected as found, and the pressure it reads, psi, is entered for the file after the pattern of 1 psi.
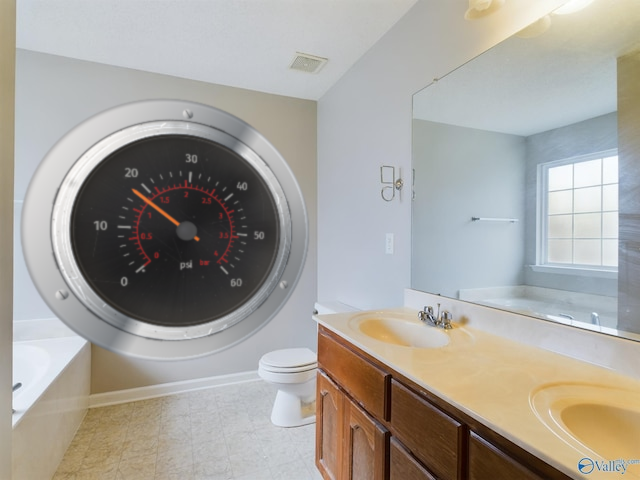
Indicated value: 18 psi
